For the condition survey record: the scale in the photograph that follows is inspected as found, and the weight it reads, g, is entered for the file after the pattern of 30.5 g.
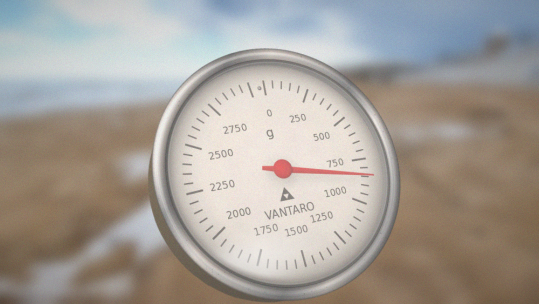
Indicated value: 850 g
